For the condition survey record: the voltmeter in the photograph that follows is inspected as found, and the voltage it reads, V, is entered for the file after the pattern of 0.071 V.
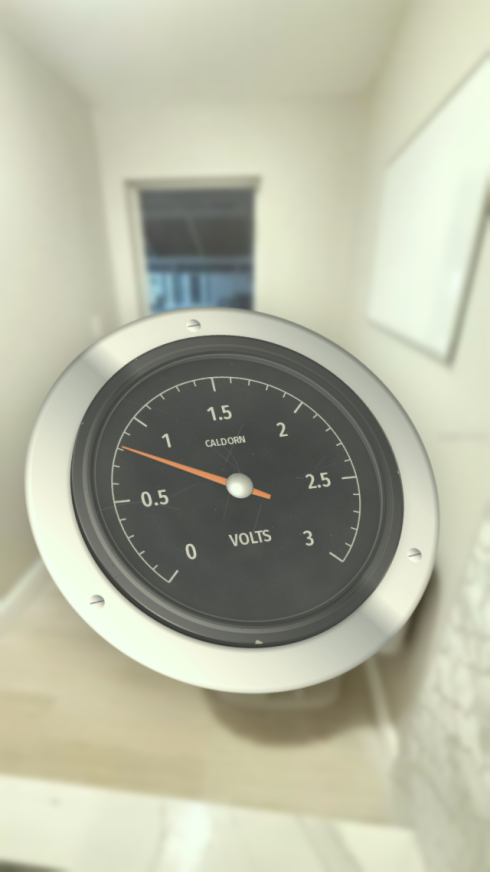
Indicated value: 0.8 V
